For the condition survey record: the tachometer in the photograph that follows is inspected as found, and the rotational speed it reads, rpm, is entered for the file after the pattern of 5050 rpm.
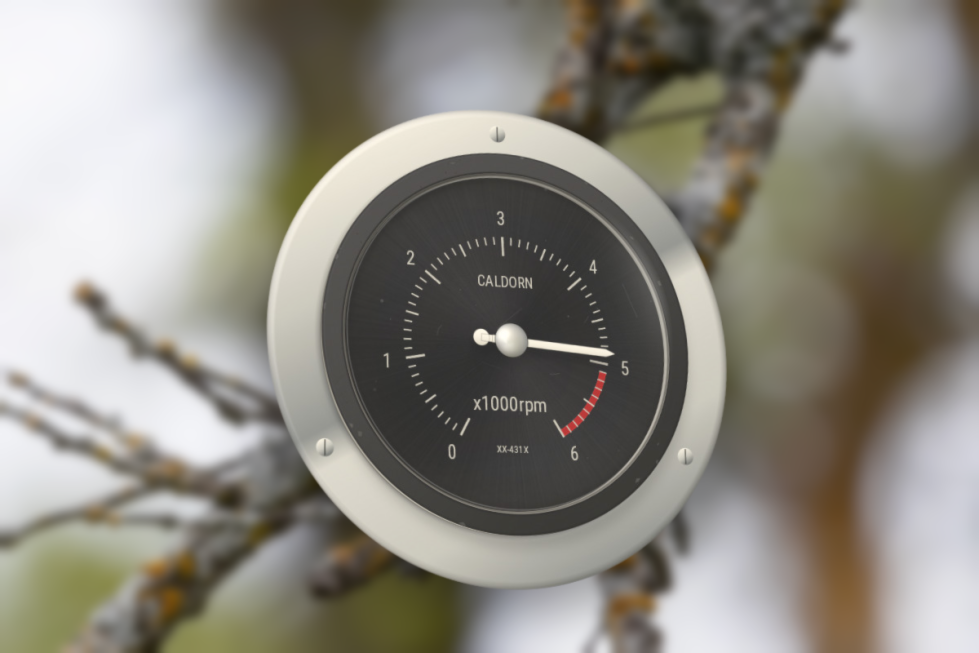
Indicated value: 4900 rpm
